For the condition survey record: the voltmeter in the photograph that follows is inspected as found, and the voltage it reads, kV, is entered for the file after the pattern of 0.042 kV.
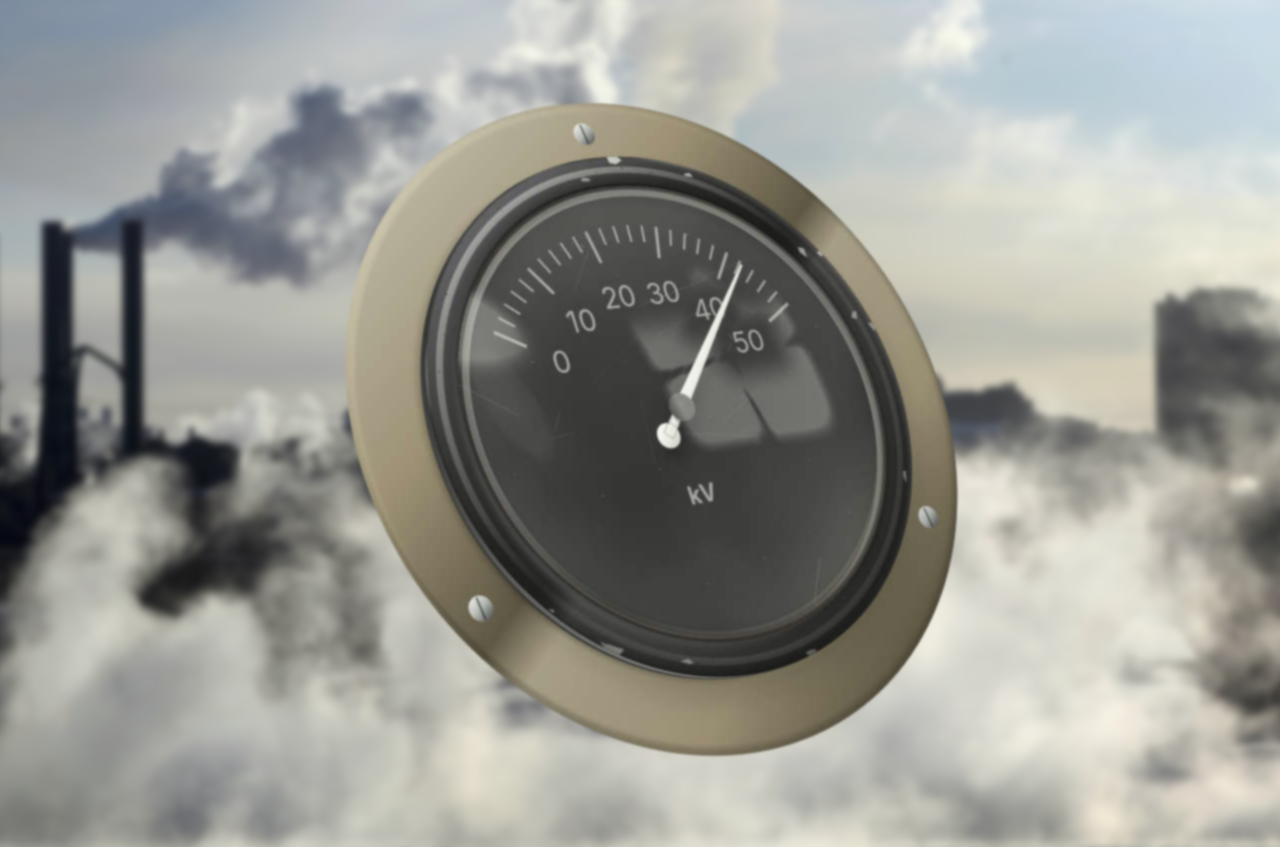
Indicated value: 42 kV
